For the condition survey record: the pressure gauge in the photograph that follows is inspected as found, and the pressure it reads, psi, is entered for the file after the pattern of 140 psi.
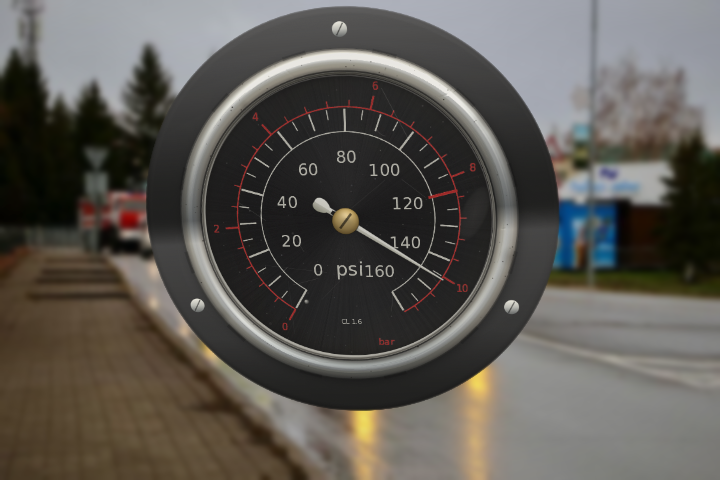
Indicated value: 145 psi
